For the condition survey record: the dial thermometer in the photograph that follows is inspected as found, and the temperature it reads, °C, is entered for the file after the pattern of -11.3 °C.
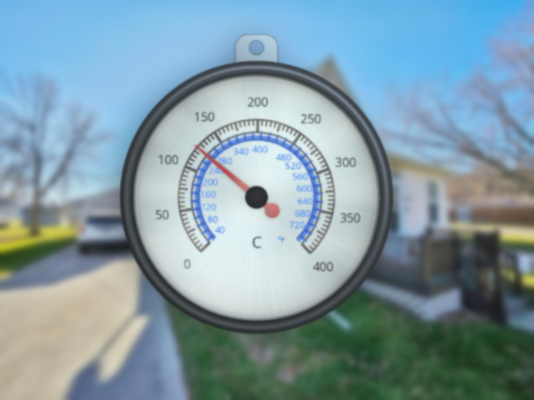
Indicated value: 125 °C
